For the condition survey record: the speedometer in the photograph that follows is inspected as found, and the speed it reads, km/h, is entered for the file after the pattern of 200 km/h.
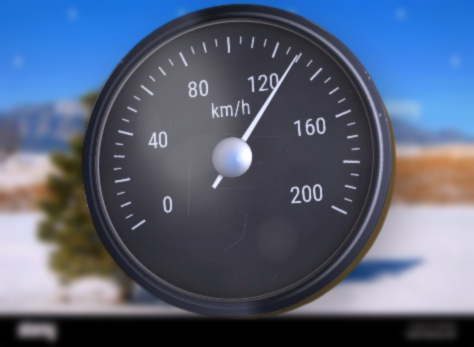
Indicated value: 130 km/h
